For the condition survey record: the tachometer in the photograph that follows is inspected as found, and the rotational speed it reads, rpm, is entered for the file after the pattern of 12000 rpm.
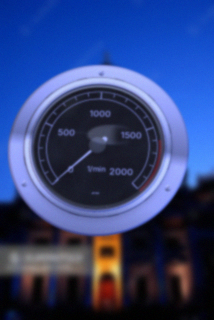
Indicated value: 0 rpm
